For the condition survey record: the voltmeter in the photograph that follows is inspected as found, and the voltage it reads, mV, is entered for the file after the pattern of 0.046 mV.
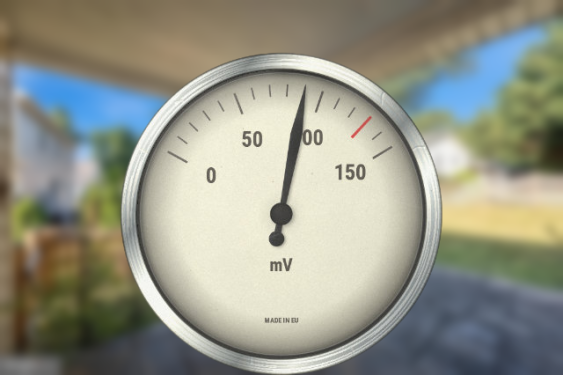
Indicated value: 90 mV
